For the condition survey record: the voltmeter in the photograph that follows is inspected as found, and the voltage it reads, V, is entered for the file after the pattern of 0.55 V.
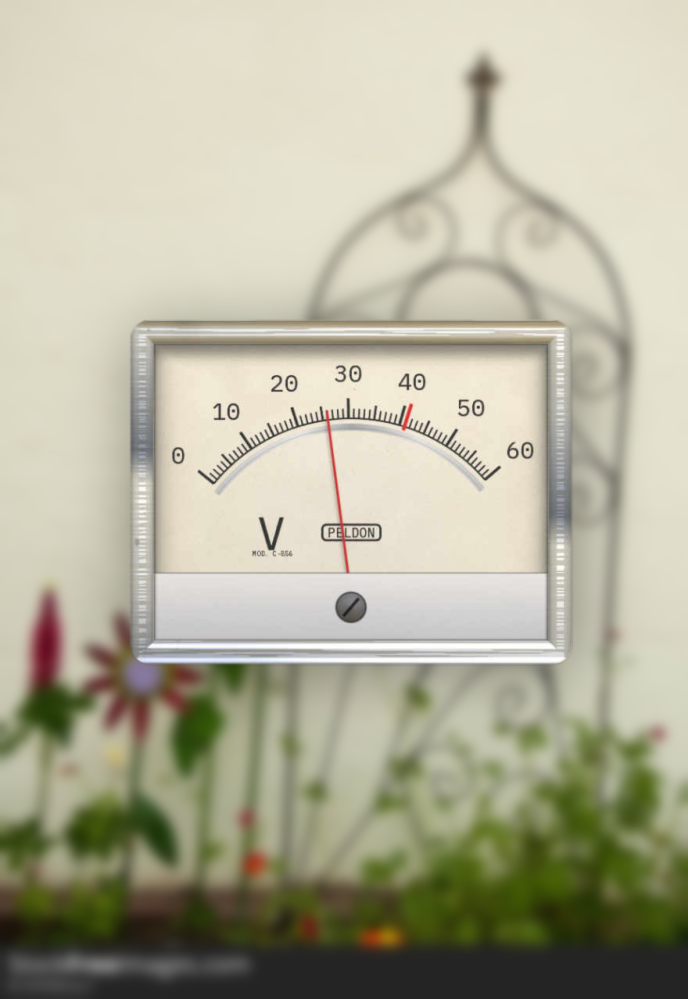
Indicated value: 26 V
